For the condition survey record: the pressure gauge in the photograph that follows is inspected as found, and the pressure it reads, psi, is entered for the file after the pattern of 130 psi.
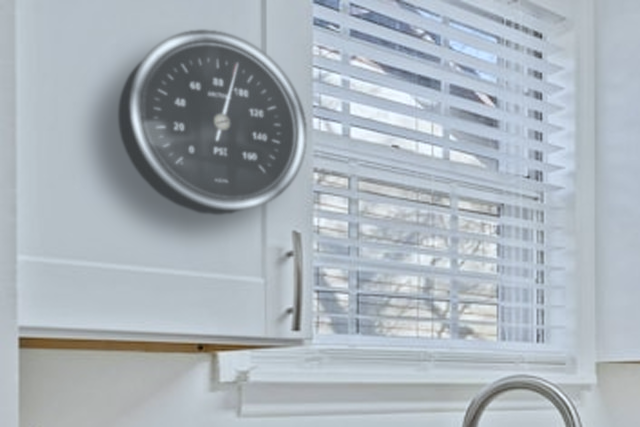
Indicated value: 90 psi
